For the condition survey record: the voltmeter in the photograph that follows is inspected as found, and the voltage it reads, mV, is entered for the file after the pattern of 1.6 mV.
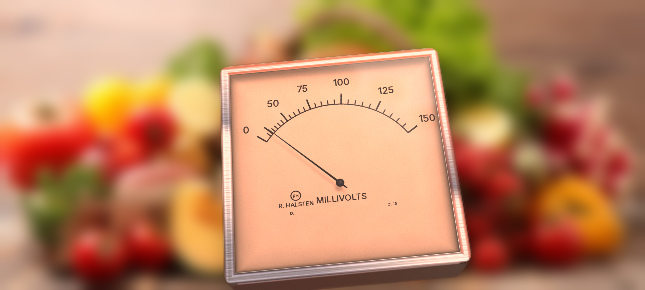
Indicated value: 25 mV
